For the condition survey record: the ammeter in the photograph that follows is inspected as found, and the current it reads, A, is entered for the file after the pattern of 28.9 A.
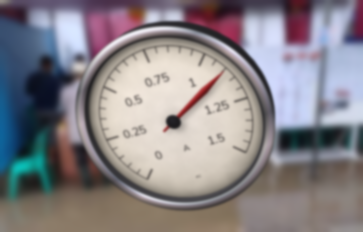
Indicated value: 1.1 A
